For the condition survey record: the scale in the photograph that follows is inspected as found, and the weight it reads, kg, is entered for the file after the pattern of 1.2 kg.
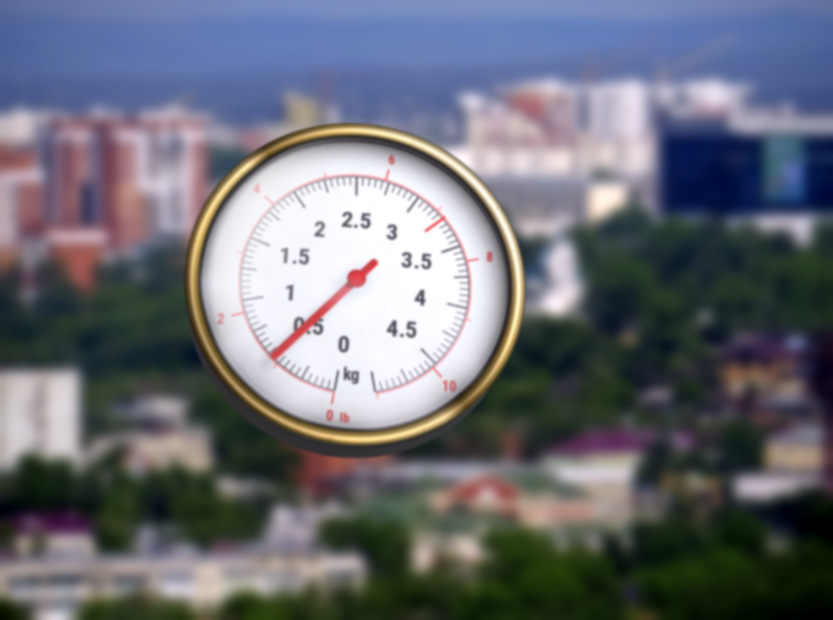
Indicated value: 0.5 kg
